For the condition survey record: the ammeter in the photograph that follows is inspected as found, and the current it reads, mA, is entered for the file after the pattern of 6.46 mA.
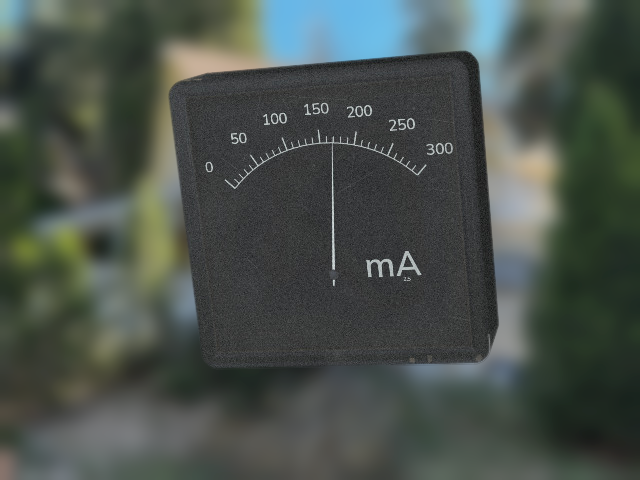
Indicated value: 170 mA
